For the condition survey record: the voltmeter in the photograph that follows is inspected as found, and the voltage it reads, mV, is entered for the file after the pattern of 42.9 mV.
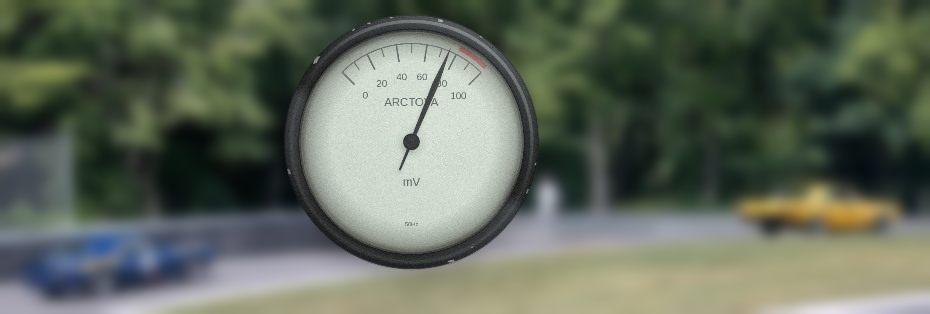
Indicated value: 75 mV
